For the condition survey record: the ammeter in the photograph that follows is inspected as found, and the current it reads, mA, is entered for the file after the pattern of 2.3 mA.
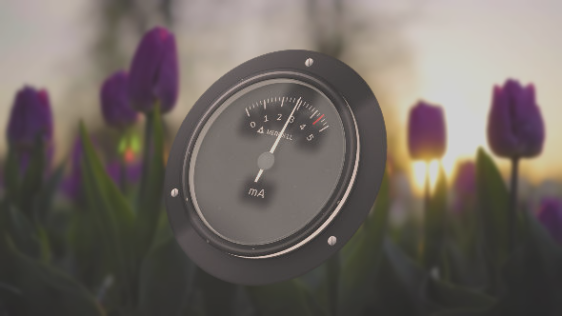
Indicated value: 3 mA
